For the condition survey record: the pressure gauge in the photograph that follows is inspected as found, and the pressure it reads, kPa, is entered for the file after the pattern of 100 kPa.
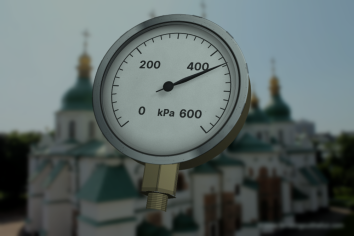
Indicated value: 440 kPa
